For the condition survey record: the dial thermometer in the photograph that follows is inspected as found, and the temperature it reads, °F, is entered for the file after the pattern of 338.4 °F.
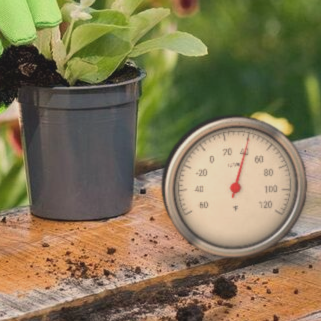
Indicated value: 40 °F
